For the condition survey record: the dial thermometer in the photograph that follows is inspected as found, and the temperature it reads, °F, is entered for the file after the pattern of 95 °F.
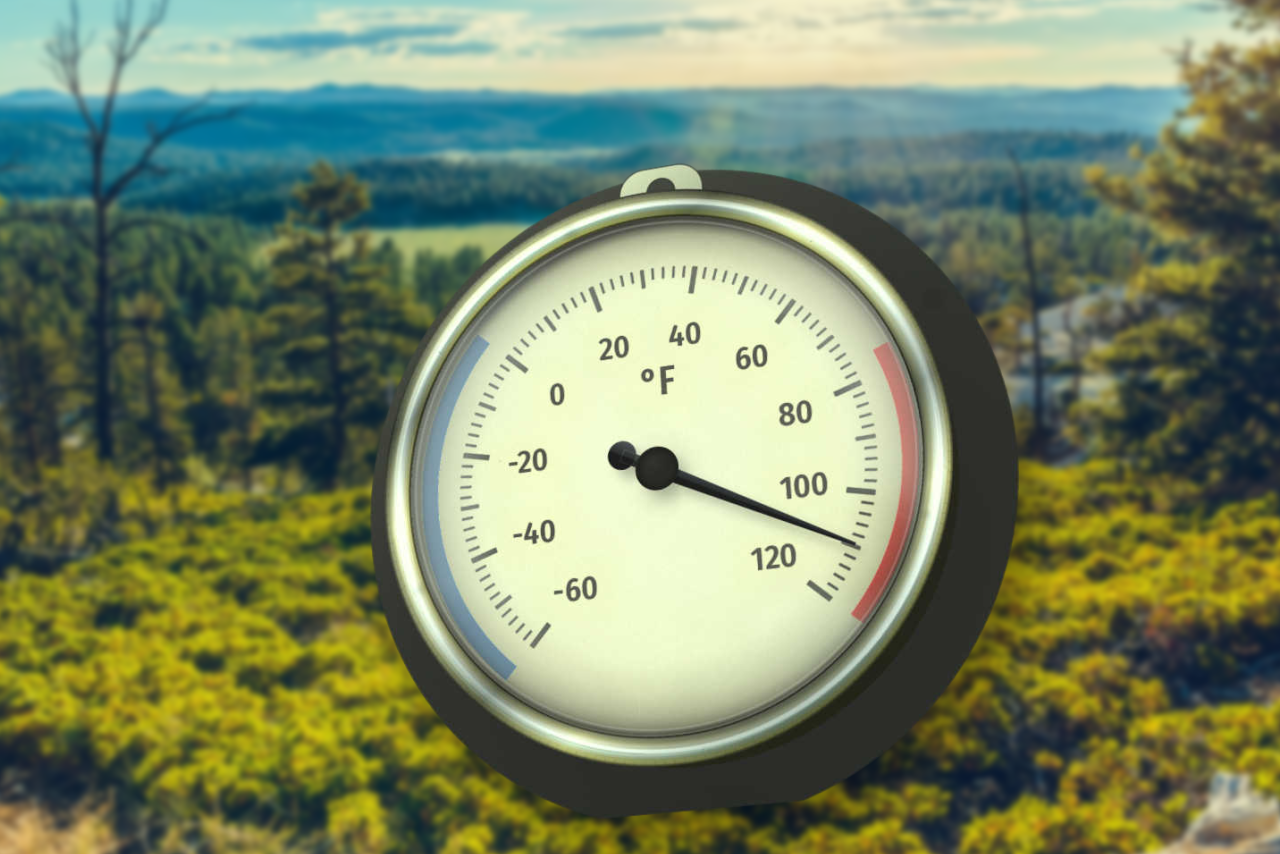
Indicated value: 110 °F
